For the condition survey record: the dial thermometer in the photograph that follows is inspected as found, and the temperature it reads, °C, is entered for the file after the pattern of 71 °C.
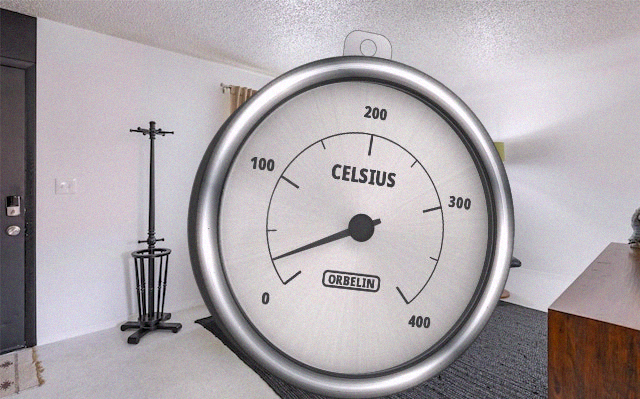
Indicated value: 25 °C
